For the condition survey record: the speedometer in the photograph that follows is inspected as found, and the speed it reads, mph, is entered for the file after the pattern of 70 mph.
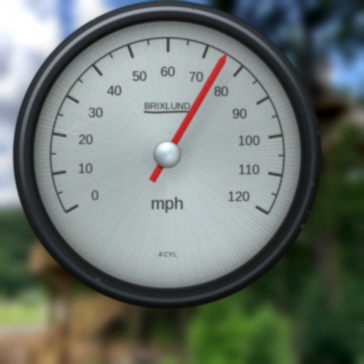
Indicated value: 75 mph
